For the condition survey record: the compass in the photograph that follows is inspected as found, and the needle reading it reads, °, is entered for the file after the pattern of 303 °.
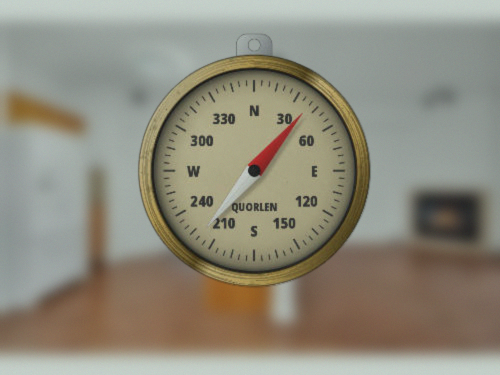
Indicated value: 40 °
